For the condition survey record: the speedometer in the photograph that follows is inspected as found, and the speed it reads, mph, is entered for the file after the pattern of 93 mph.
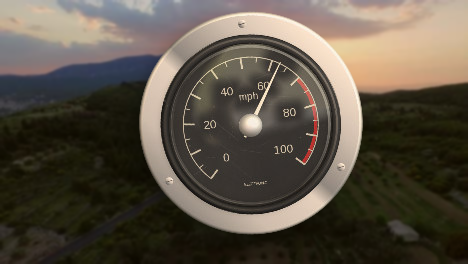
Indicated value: 62.5 mph
